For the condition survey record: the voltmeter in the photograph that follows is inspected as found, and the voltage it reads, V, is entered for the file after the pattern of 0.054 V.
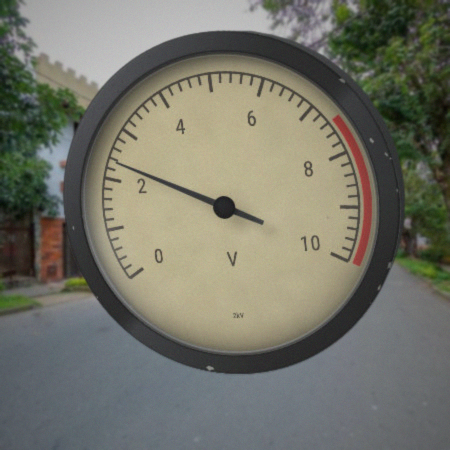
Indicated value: 2.4 V
